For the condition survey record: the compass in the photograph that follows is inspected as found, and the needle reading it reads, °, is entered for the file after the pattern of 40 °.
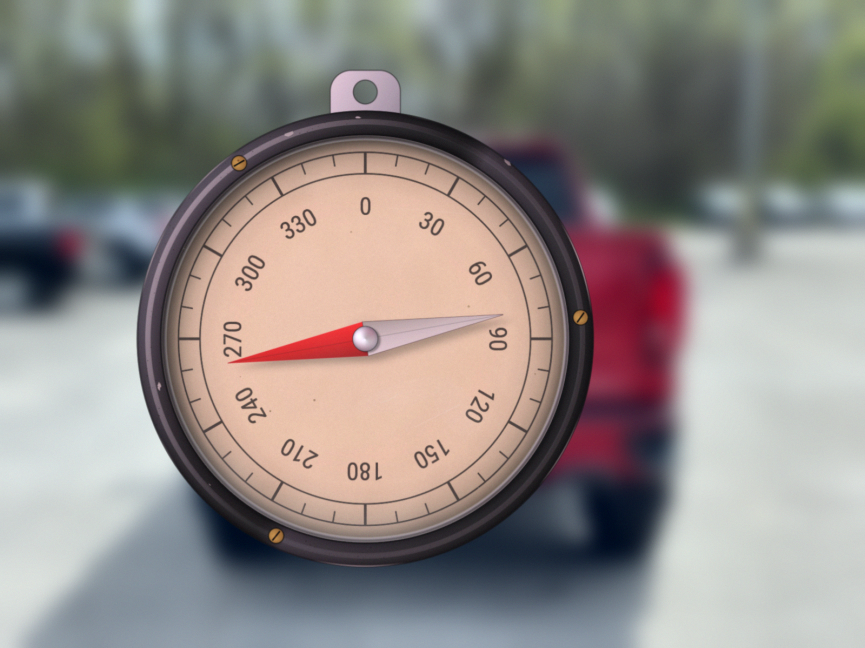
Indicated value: 260 °
